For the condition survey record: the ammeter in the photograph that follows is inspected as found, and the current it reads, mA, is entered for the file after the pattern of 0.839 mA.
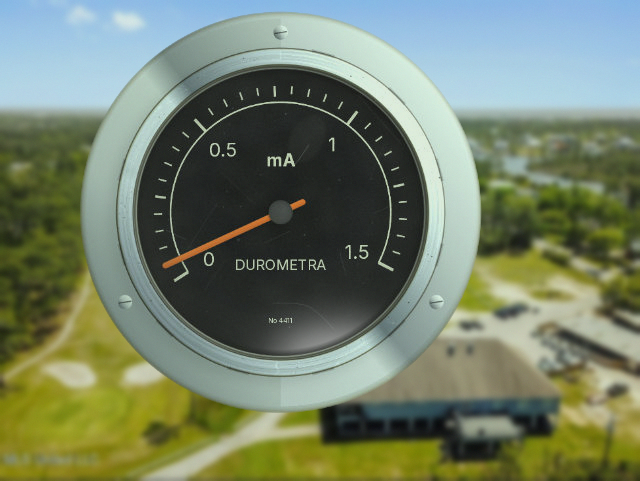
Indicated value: 0.05 mA
